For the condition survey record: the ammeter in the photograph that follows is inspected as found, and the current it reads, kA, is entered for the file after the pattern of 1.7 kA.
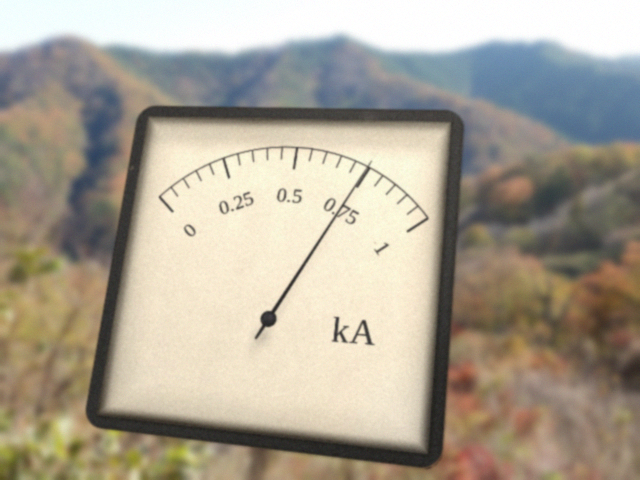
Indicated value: 0.75 kA
